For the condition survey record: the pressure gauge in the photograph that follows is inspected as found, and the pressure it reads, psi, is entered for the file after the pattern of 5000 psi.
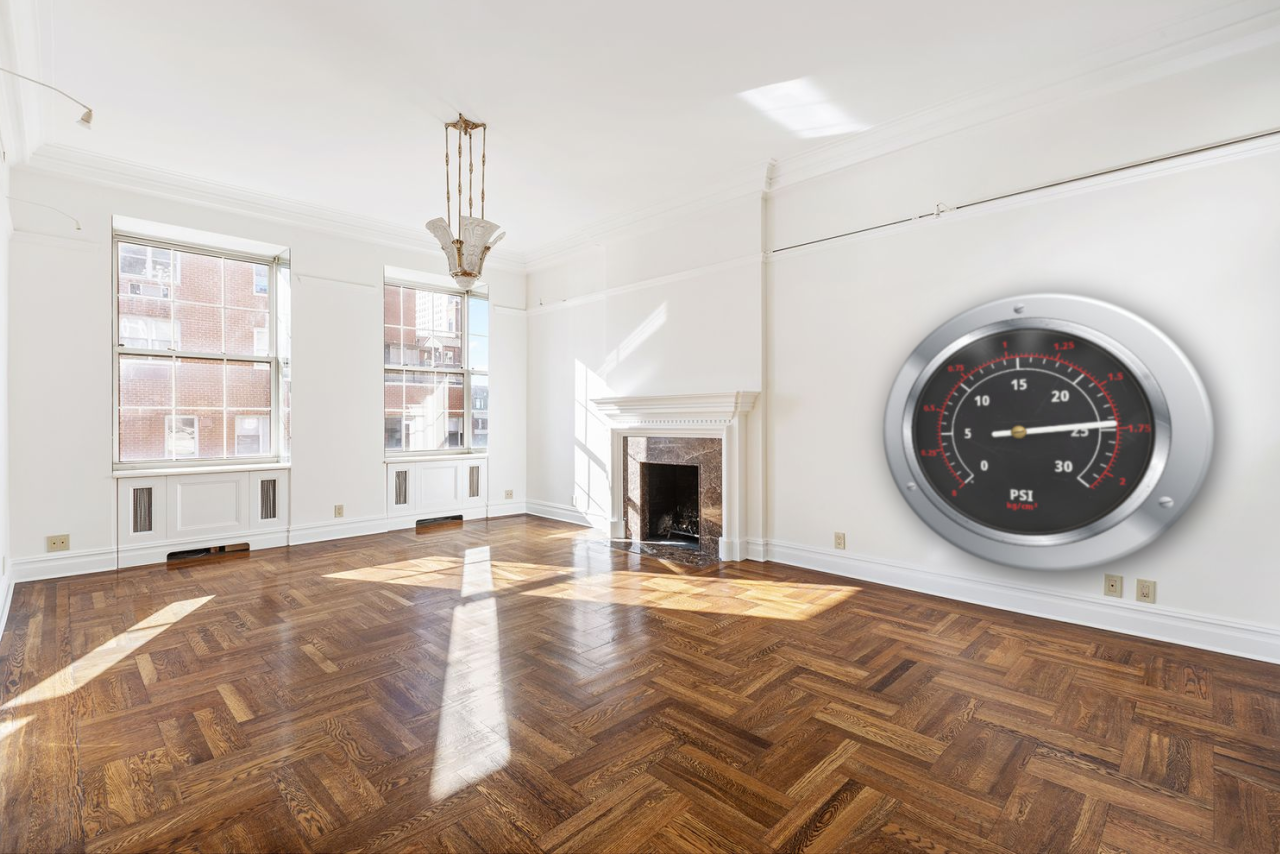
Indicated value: 24.5 psi
